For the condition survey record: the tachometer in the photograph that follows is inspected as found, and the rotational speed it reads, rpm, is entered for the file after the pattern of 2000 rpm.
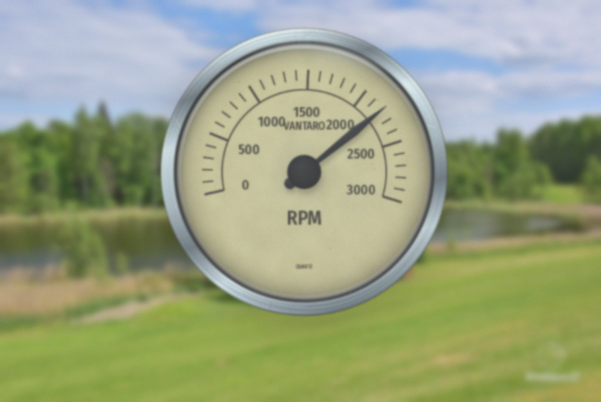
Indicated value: 2200 rpm
